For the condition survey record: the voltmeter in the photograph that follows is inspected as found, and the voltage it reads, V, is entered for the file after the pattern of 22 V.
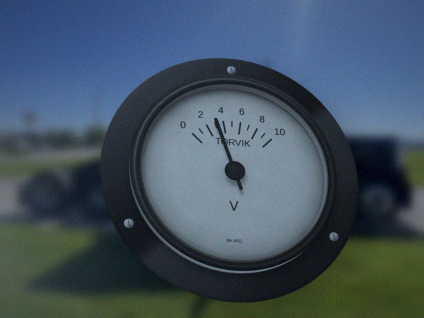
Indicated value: 3 V
